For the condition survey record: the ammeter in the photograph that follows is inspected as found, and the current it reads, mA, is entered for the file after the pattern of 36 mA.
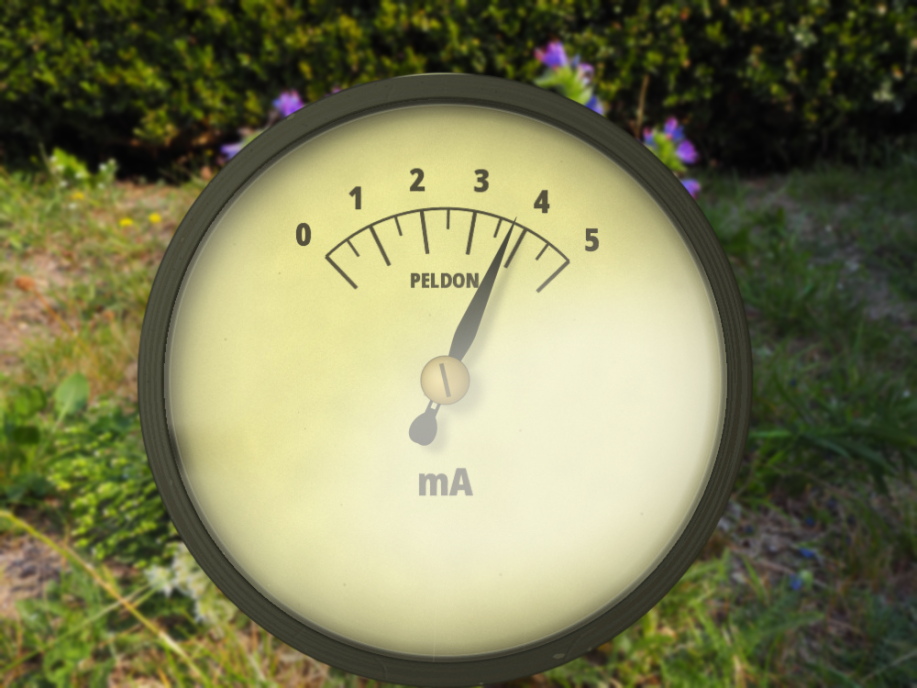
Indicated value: 3.75 mA
